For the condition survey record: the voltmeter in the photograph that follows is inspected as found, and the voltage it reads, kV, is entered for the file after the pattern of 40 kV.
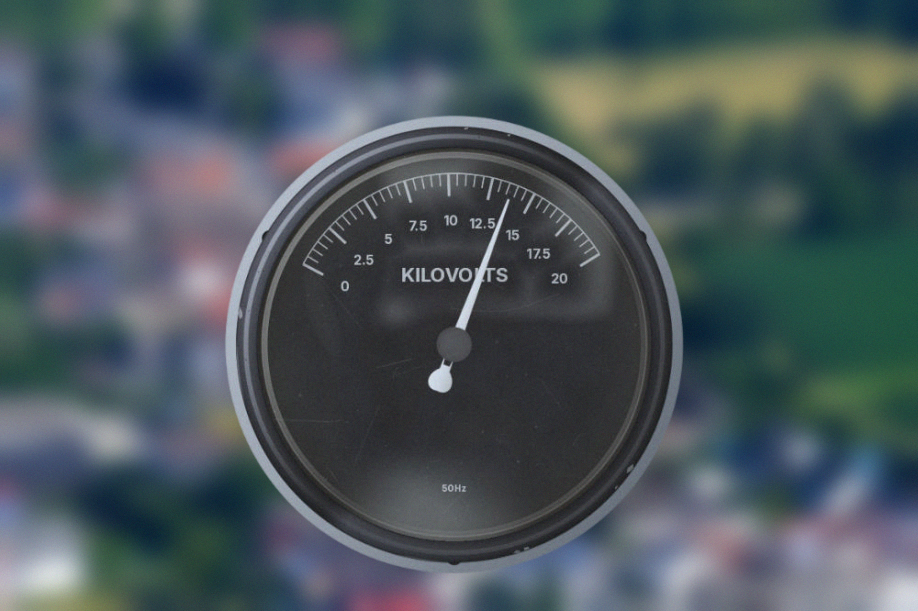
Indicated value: 13.75 kV
